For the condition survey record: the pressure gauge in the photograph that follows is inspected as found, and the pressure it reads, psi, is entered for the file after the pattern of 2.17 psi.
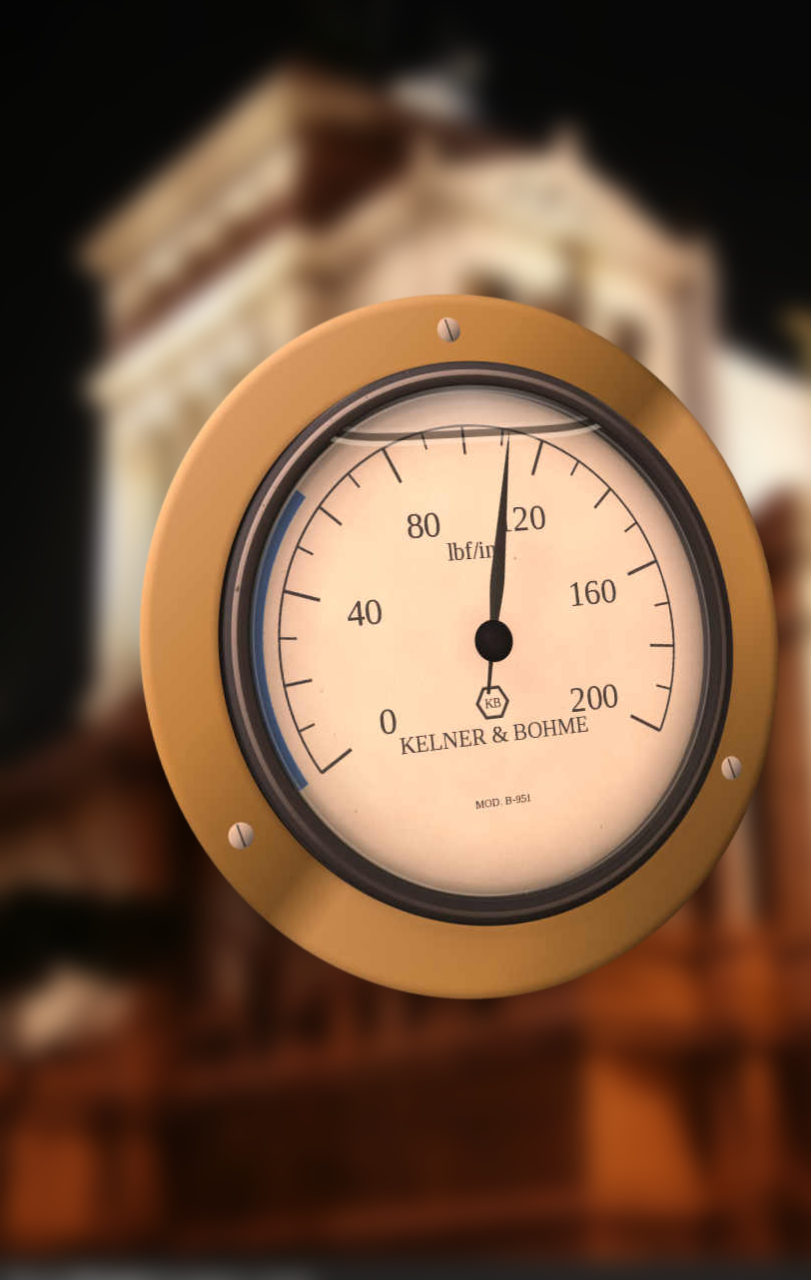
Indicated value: 110 psi
